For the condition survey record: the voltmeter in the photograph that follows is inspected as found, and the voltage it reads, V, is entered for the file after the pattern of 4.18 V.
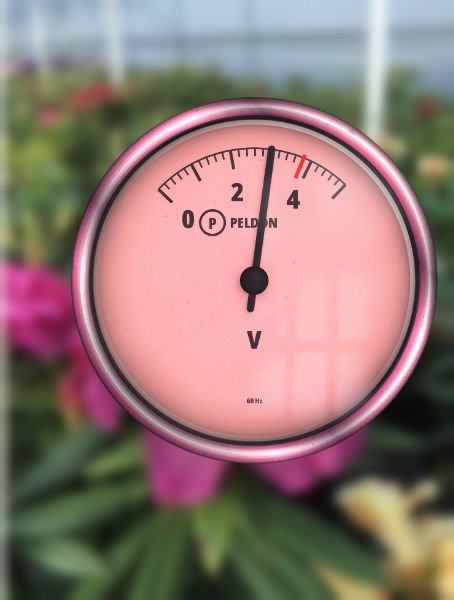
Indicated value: 3 V
